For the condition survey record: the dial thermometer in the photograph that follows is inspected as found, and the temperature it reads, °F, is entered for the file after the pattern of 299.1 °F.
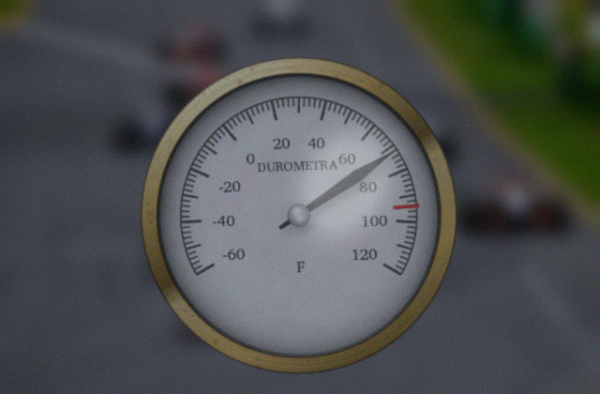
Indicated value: 72 °F
